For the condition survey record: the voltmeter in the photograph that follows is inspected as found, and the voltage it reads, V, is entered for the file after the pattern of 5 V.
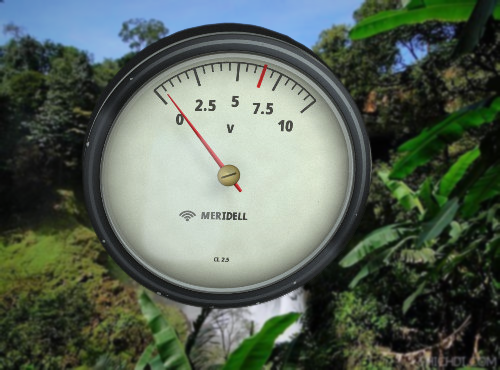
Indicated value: 0.5 V
